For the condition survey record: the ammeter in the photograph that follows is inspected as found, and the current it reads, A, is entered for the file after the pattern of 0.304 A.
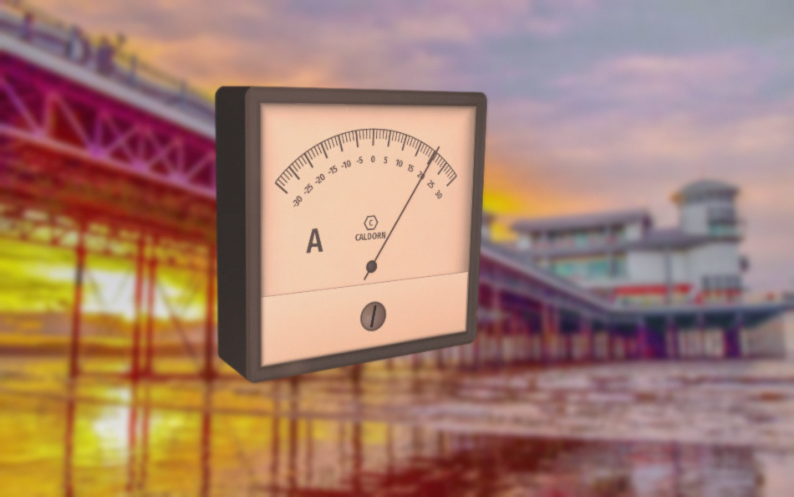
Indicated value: 20 A
